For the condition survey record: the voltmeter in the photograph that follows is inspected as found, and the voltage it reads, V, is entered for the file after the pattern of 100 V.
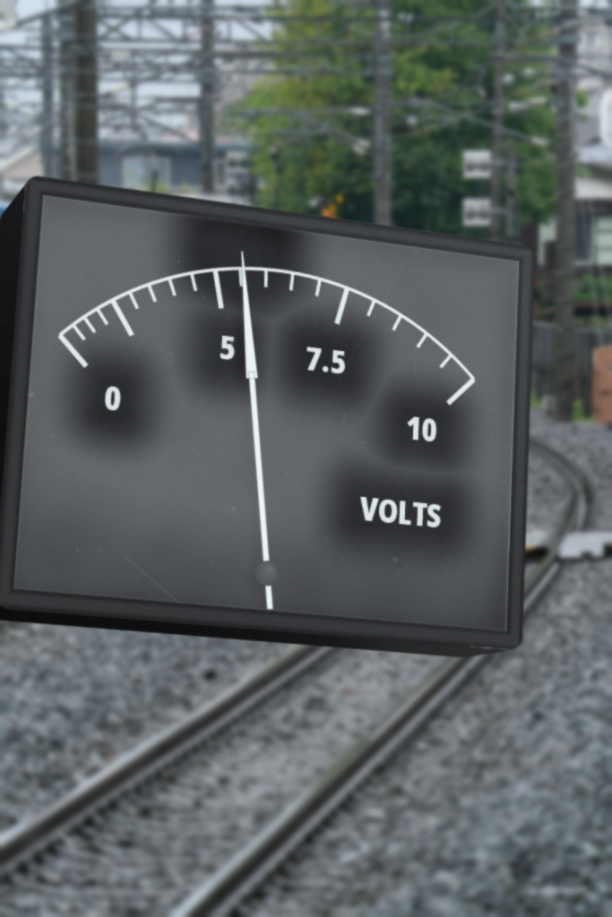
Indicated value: 5.5 V
